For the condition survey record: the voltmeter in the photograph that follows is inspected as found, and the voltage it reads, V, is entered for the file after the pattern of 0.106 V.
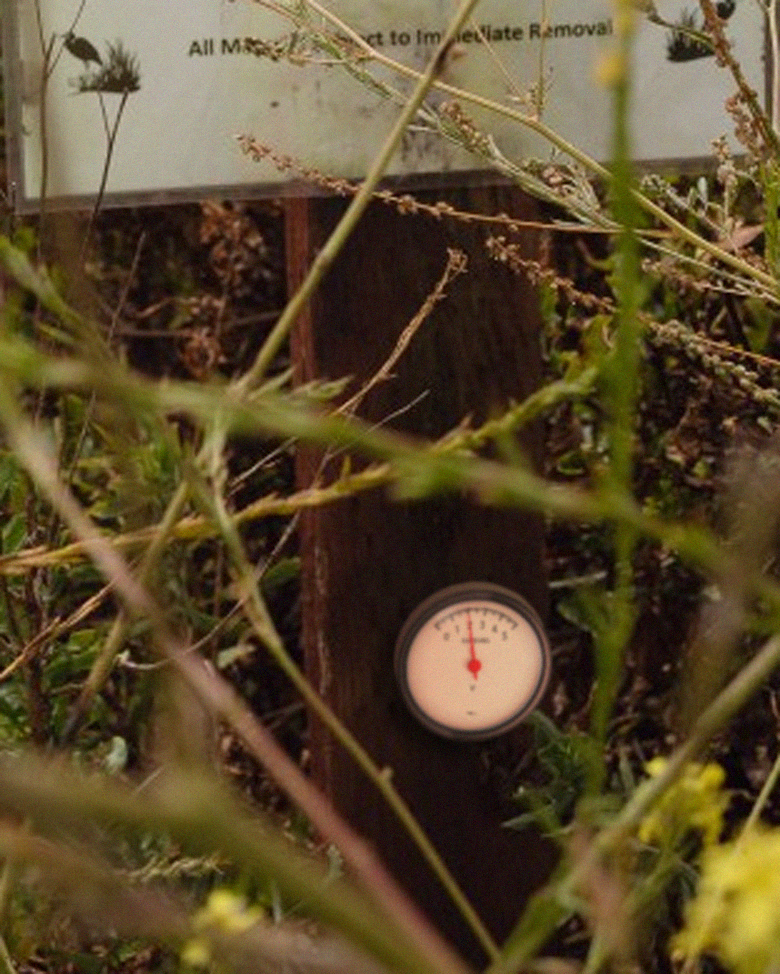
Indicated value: 2 V
